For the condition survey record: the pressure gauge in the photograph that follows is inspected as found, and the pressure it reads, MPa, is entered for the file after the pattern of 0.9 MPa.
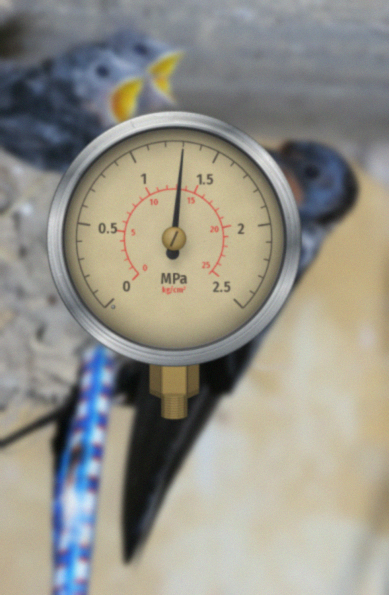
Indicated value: 1.3 MPa
